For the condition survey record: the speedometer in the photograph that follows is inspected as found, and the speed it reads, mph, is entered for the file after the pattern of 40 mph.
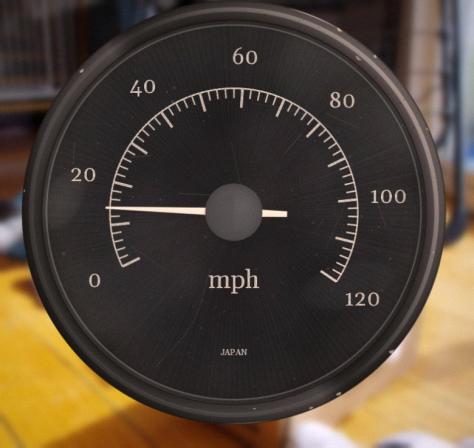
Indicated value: 14 mph
